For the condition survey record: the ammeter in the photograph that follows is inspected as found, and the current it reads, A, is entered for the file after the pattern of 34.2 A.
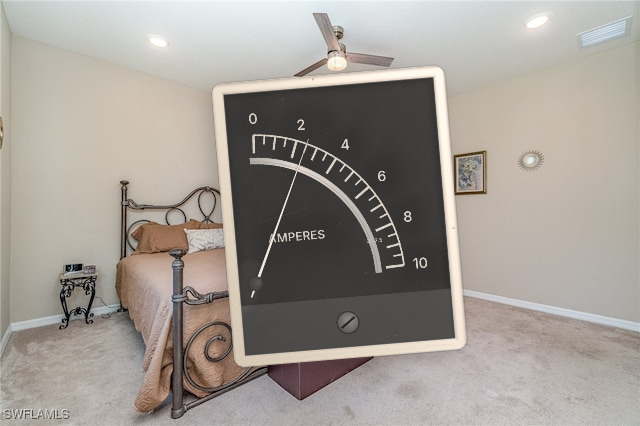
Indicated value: 2.5 A
